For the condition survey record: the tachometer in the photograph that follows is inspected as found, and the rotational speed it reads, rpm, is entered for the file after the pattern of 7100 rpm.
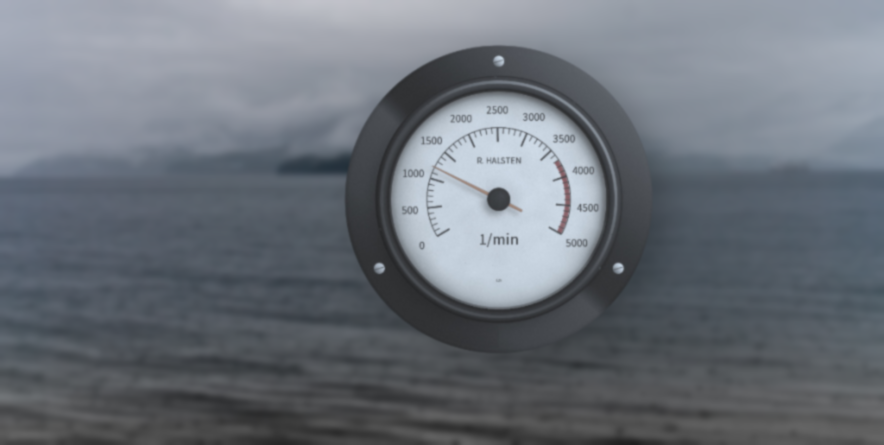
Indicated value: 1200 rpm
